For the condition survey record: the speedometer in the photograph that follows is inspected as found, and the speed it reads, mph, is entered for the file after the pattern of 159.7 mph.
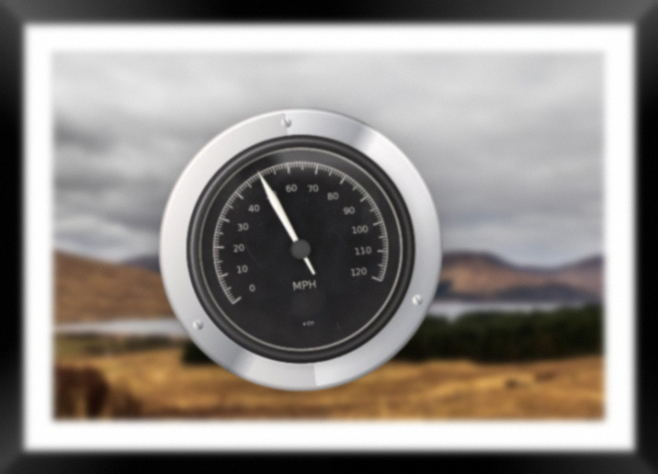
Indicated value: 50 mph
